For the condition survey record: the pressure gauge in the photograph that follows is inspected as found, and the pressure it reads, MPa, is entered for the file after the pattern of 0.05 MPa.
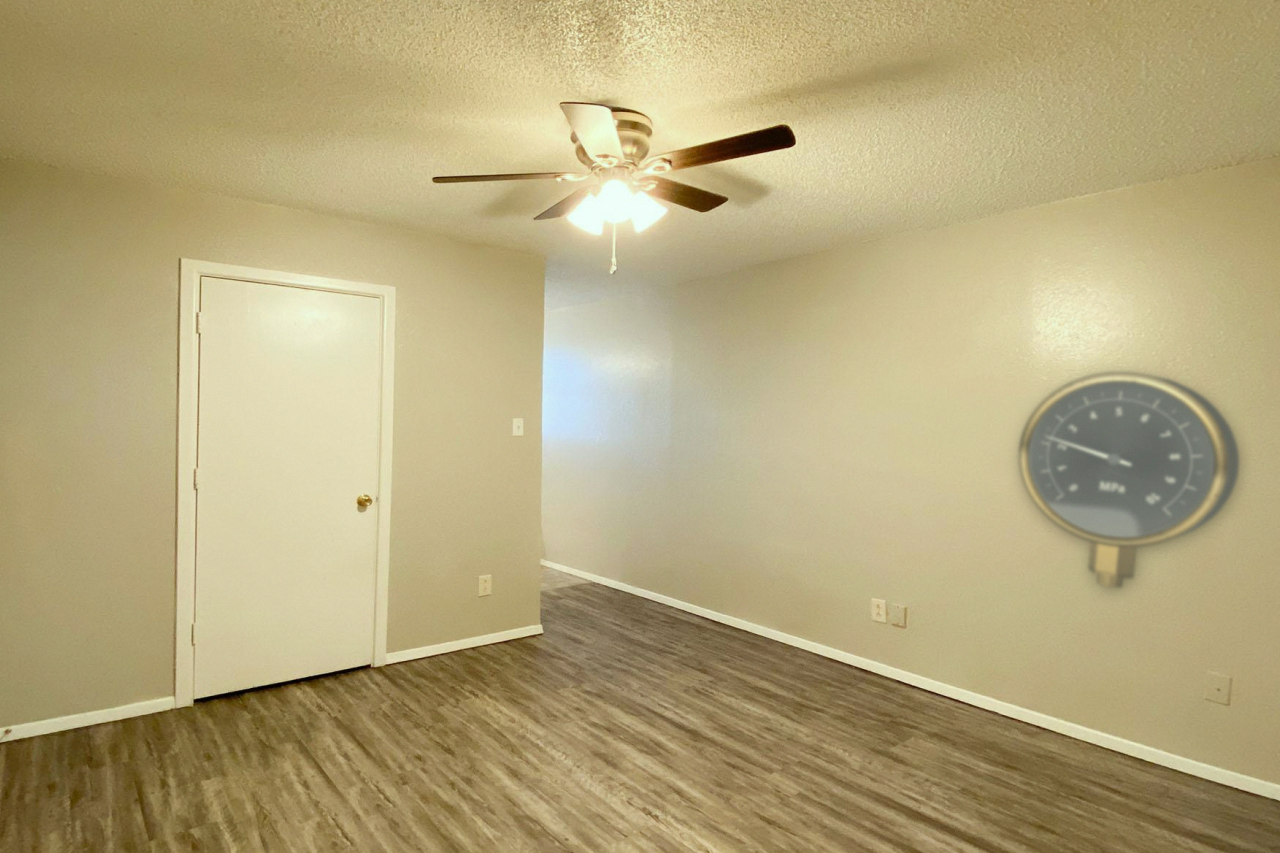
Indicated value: 2.25 MPa
